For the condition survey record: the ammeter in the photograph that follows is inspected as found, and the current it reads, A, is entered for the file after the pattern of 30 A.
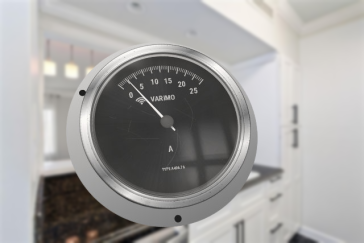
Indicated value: 2.5 A
